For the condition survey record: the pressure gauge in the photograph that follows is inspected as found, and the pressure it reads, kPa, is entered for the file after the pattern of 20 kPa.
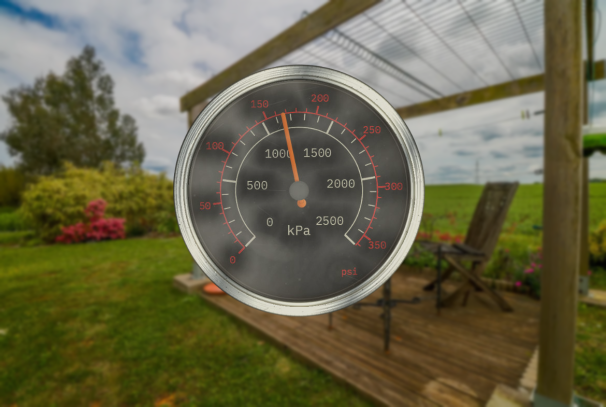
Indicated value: 1150 kPa
